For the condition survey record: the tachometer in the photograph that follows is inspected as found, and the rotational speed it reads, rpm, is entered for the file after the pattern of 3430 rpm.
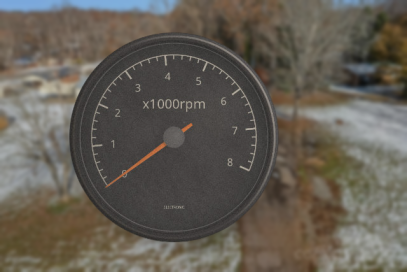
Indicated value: 0 rpm
